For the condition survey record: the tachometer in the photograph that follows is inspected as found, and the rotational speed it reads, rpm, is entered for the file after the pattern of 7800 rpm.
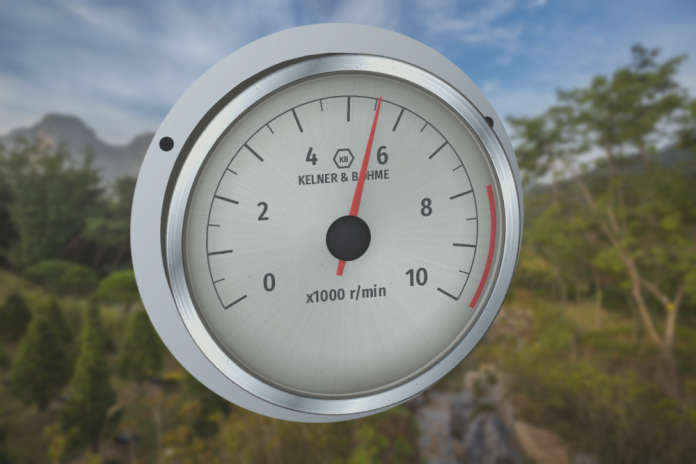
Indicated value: 5500 rpm
